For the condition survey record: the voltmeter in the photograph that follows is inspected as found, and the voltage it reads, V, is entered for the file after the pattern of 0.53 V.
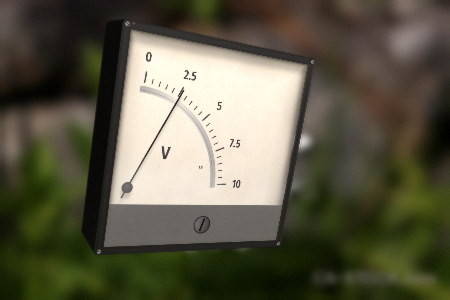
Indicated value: 2.5 V
